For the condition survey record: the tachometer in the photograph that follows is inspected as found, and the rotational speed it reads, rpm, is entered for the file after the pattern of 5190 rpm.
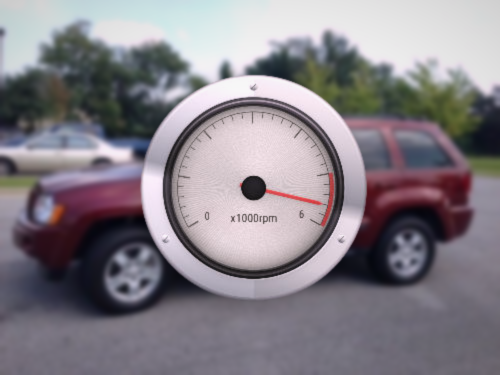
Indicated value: 5600 rpm
